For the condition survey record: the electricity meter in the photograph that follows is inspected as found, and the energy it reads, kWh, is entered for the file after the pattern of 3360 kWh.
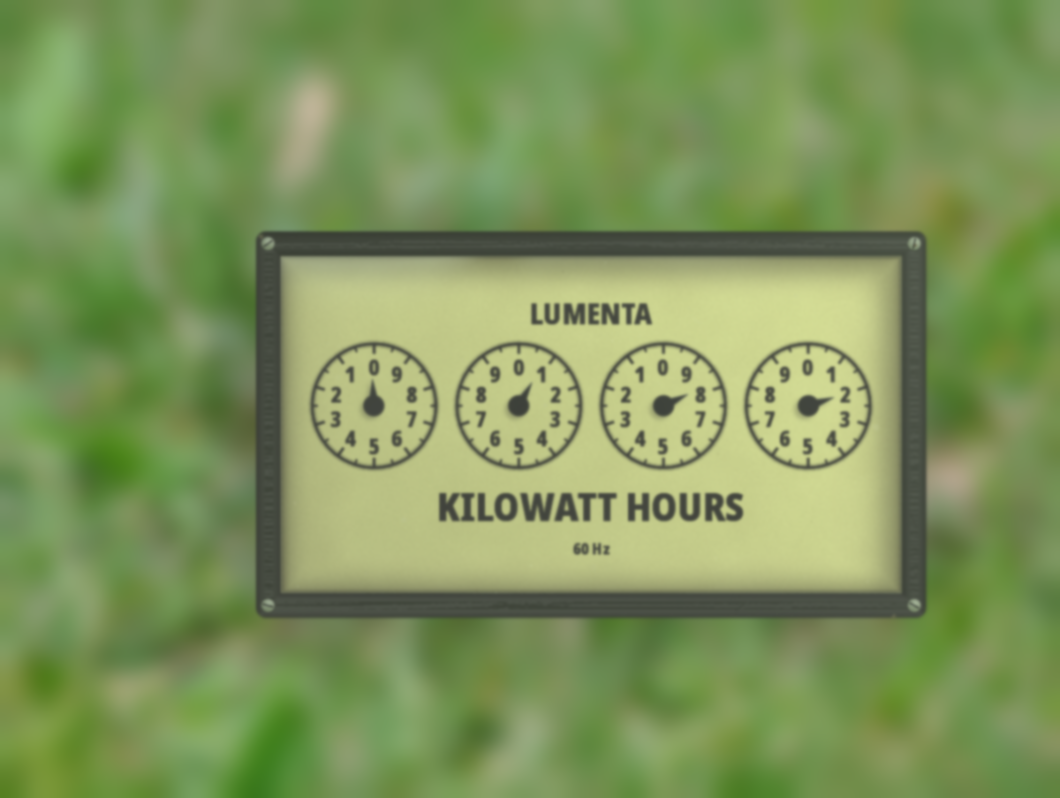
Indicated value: 82 kWh
